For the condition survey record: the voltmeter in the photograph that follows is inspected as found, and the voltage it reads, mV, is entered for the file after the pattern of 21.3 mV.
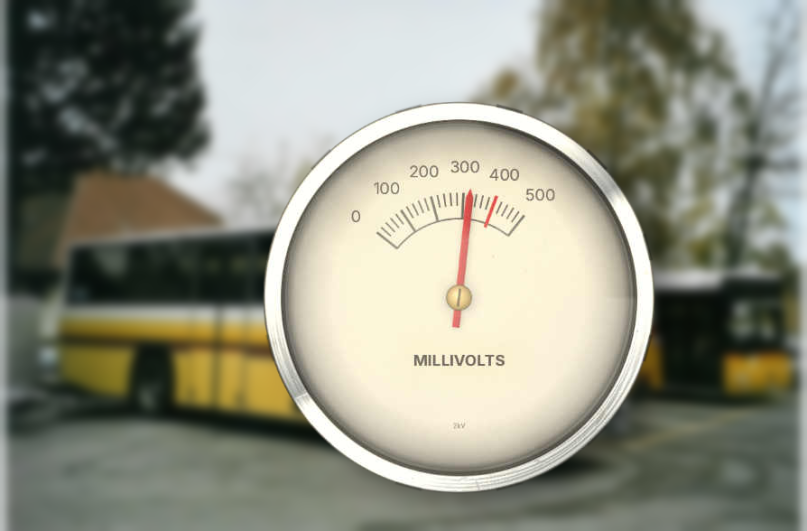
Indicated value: 320 mV
